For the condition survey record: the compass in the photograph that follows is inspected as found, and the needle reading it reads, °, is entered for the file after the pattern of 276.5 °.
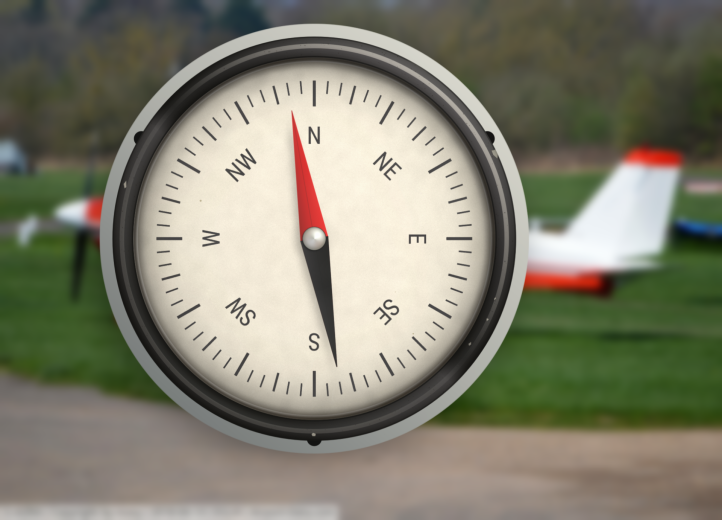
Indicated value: 350 °
